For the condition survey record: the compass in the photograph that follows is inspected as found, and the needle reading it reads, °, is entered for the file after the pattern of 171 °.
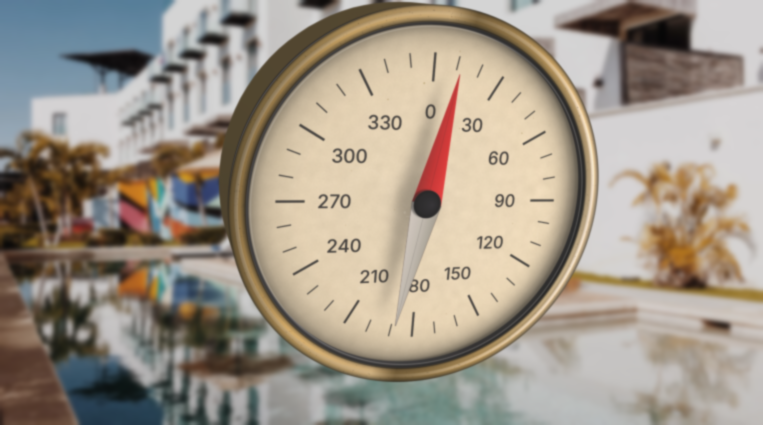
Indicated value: 10 °
